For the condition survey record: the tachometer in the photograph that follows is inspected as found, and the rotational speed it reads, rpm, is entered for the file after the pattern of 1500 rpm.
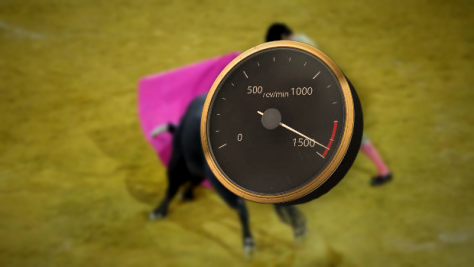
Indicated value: 1450 rpm
